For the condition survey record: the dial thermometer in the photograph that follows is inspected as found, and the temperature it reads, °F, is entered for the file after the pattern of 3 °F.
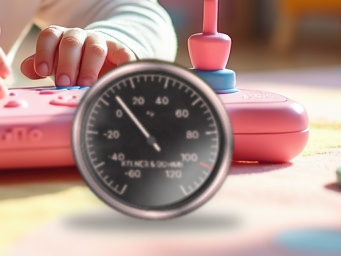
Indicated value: 8 °F
